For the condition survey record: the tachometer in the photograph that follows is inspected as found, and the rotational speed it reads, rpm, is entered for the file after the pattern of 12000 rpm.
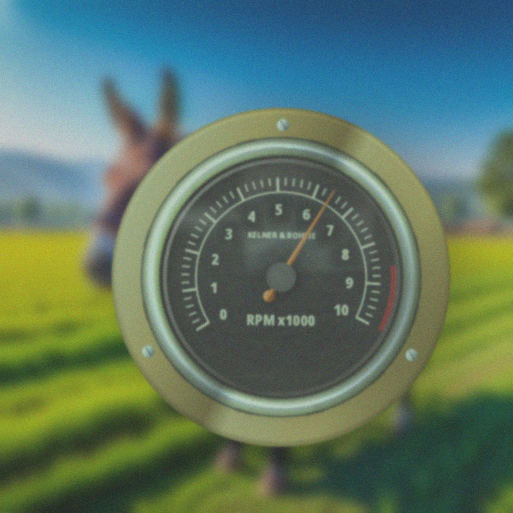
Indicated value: 6400 rpm
